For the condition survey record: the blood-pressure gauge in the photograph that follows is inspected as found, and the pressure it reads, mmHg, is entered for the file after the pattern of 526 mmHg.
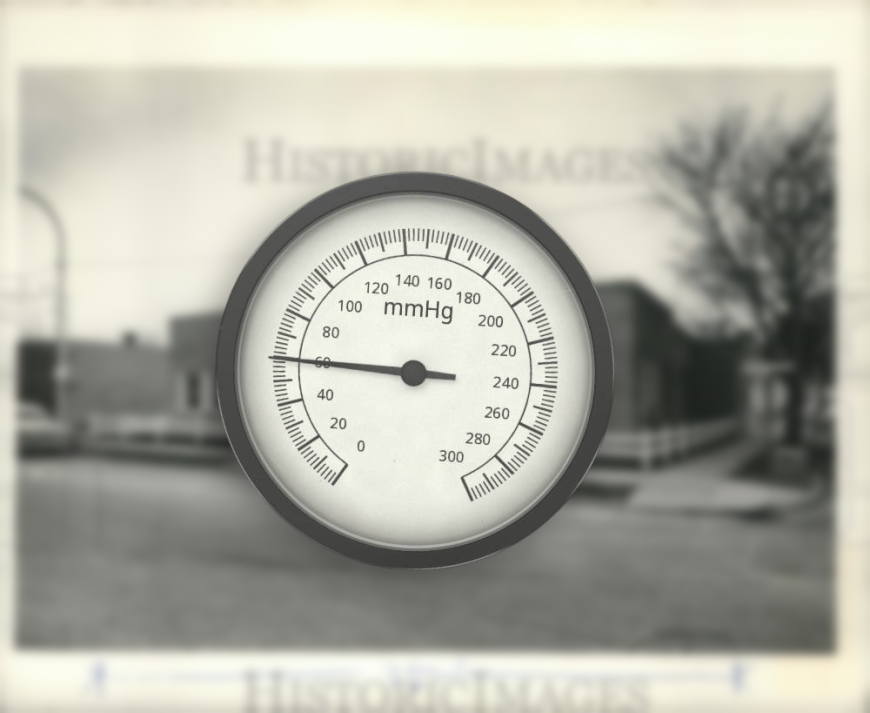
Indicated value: 60 mmHg
